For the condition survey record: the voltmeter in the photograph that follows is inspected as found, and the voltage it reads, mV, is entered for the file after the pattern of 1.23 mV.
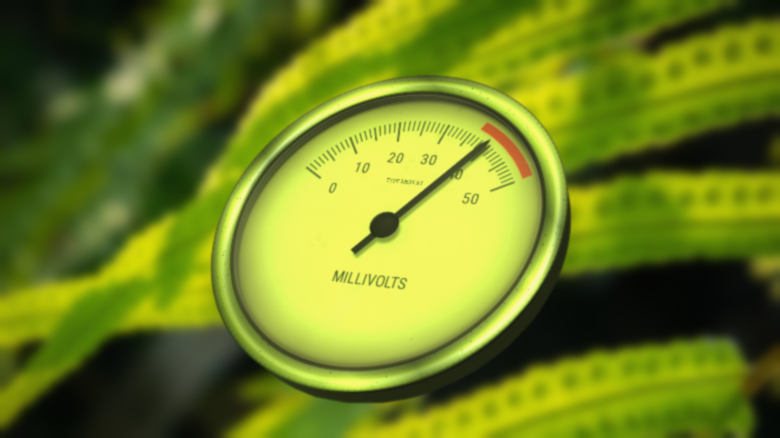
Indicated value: 40 mV
